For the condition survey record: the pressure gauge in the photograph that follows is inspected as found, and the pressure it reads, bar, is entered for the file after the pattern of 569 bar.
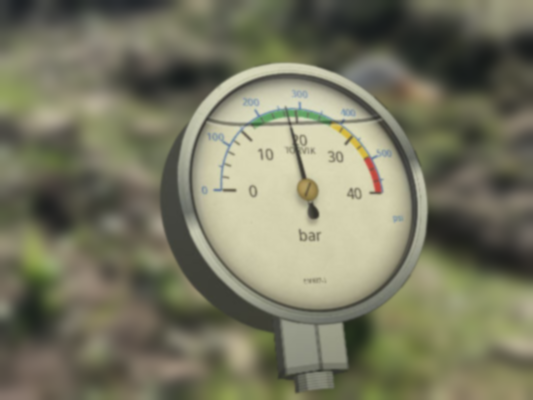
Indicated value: 18 bar
